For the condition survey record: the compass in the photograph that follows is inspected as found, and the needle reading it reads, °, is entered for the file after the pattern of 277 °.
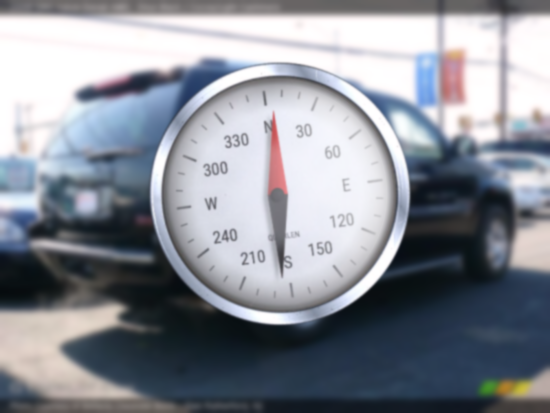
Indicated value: 5 °
